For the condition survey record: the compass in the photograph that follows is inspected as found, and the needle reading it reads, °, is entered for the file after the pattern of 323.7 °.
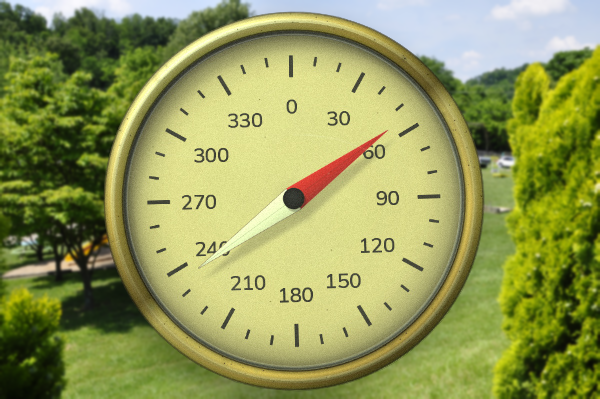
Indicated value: 55 °
